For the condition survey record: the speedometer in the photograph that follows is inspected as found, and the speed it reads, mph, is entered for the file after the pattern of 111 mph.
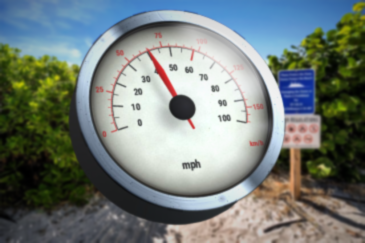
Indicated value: 40 mph
